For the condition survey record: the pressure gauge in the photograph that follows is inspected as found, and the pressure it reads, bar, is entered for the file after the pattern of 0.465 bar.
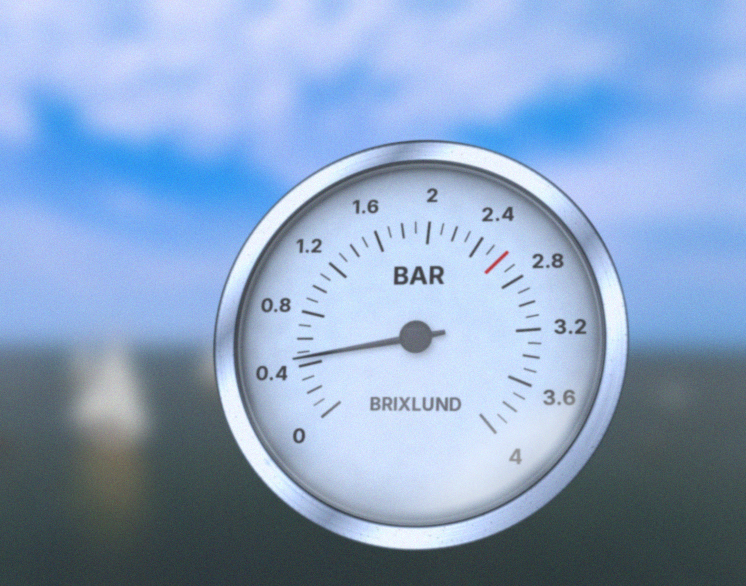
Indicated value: 0.45 bar
